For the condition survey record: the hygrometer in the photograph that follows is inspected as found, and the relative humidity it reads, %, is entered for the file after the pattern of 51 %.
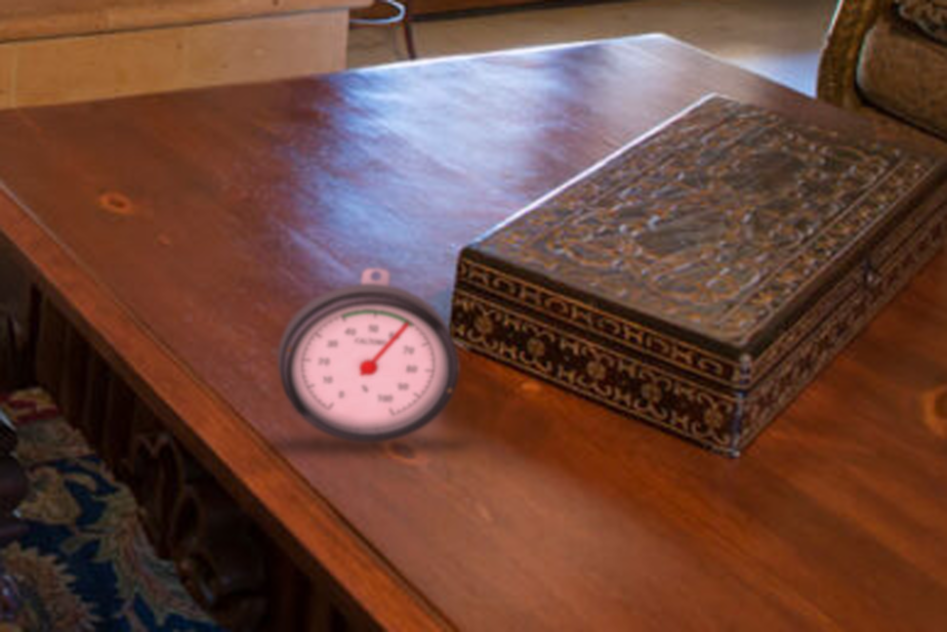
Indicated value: 60 %
